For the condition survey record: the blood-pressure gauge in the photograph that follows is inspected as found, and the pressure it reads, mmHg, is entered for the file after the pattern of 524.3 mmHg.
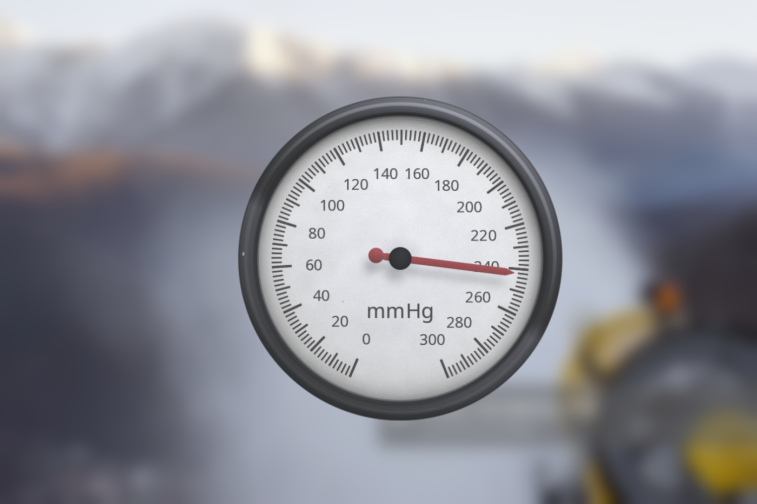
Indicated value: 242 mmHg
